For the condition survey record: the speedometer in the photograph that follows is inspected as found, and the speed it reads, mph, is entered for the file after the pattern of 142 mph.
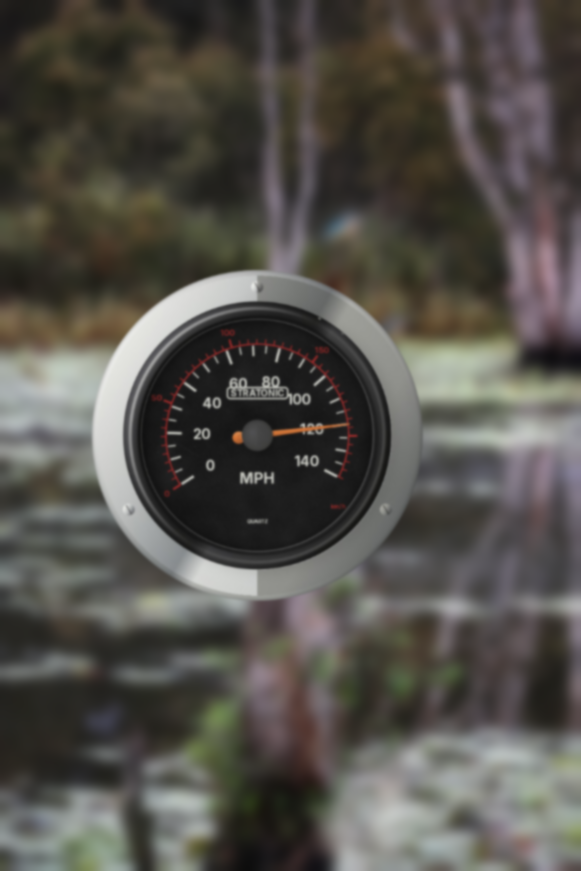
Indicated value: 120 mph
